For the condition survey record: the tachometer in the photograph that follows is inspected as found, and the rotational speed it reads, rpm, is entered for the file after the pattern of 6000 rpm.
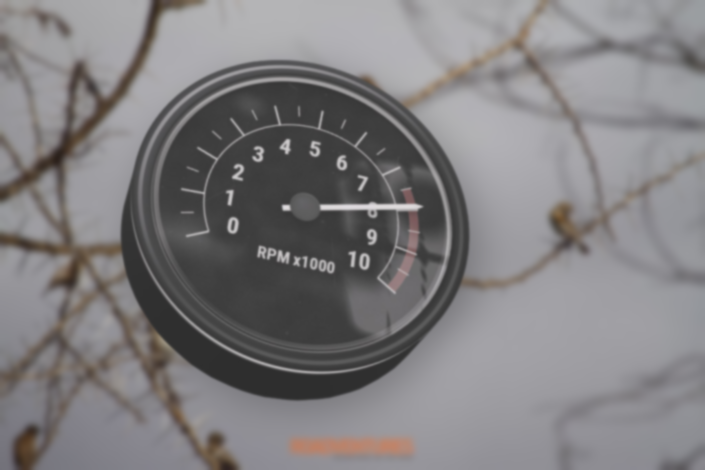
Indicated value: 8000 rpm
